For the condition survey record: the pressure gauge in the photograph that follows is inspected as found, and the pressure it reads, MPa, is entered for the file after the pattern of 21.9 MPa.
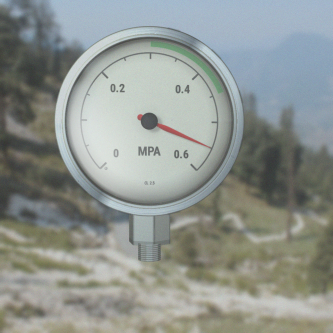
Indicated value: 0.55 MPa
